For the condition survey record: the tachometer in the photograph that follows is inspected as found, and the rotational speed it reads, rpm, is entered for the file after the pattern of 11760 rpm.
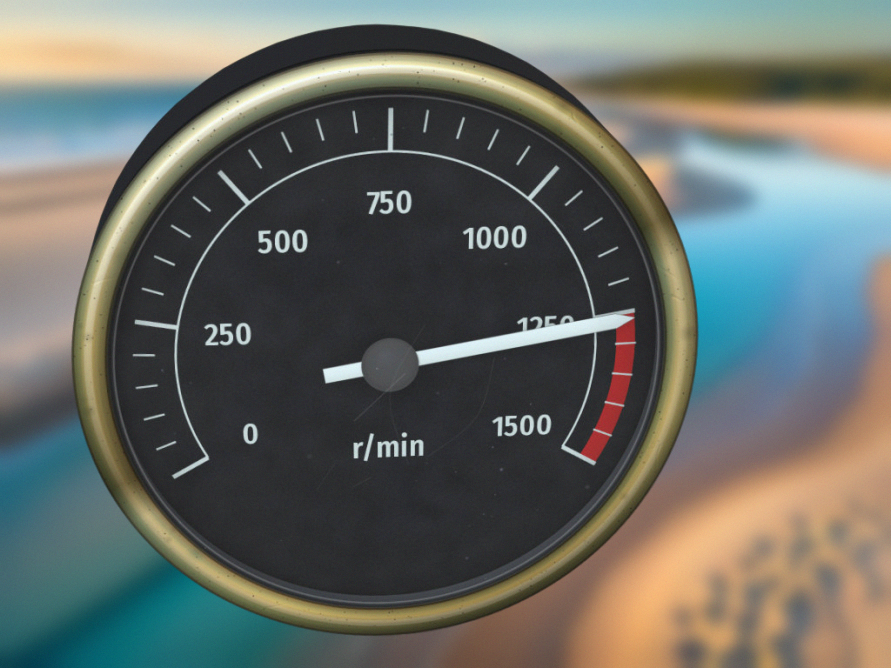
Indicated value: 1250 rpm
